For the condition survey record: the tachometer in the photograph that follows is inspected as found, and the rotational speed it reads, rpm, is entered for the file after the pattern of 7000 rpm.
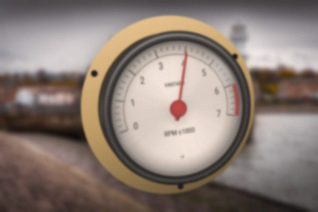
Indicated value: 4000 rpm
